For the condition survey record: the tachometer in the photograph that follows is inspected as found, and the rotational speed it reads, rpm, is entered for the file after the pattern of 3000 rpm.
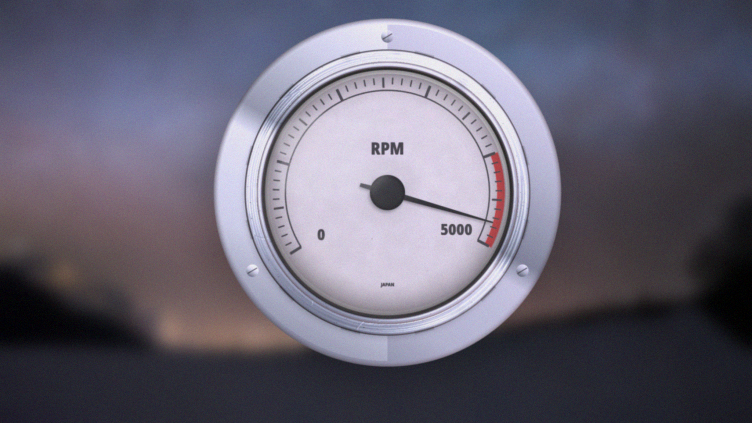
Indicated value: 4750 rpm
